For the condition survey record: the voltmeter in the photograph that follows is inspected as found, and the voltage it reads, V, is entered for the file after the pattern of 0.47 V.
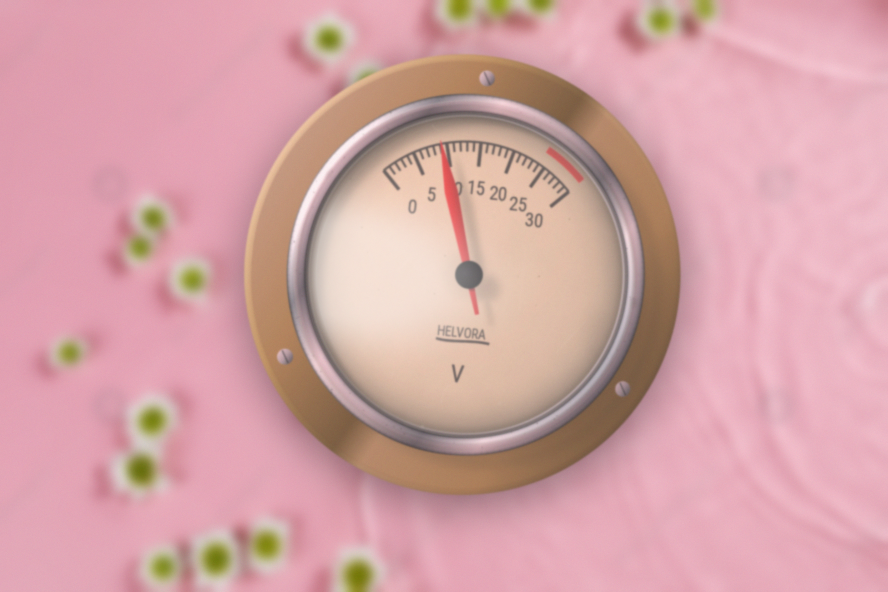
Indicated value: 9 V
